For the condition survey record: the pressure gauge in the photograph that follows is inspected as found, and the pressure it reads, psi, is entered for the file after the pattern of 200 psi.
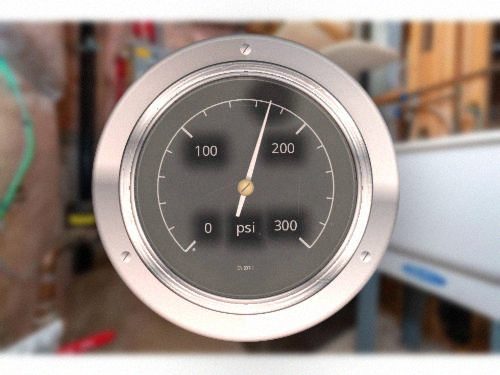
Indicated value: 170 psi
